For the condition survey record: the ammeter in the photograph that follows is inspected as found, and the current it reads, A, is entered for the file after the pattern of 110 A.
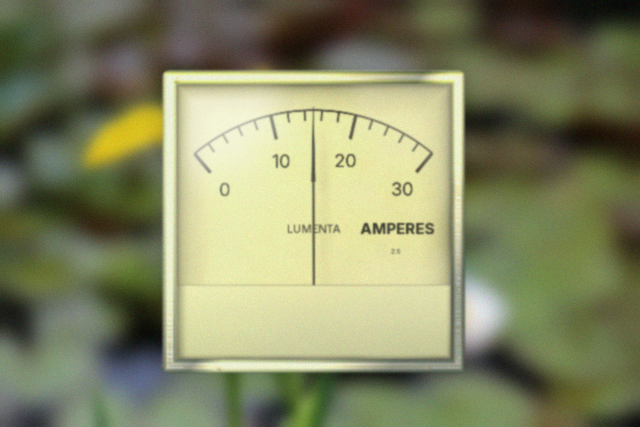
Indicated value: 15 A
